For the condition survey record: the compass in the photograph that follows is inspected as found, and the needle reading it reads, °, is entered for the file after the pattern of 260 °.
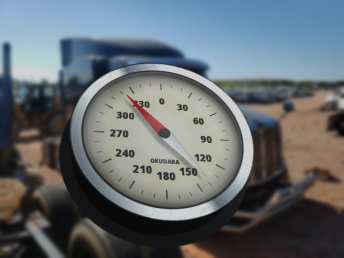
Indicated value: 320 °
